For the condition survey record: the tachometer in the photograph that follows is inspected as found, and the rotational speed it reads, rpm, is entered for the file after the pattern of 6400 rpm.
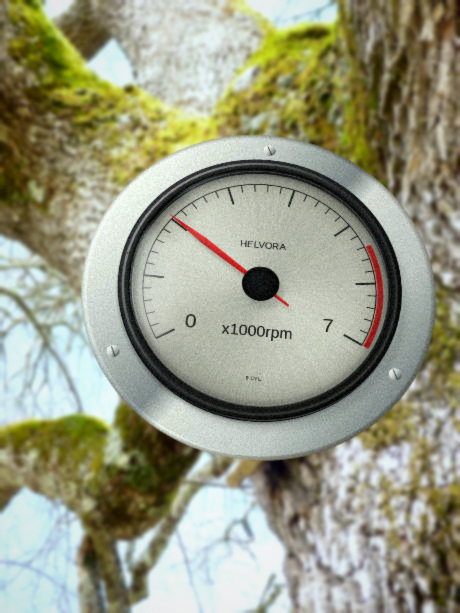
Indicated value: 2000 rpm
